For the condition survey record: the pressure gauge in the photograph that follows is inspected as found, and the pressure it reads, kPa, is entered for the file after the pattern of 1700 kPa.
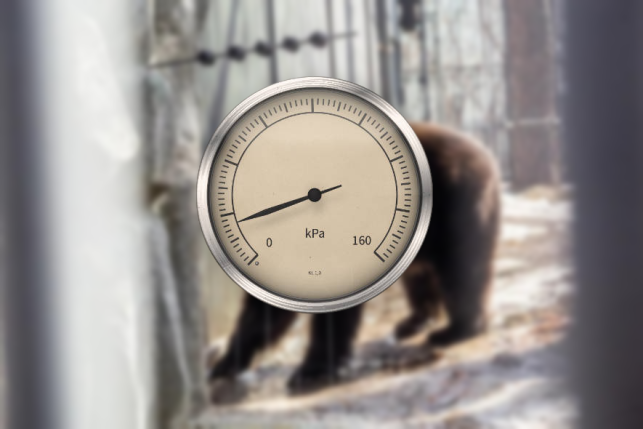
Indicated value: 16 kPa
